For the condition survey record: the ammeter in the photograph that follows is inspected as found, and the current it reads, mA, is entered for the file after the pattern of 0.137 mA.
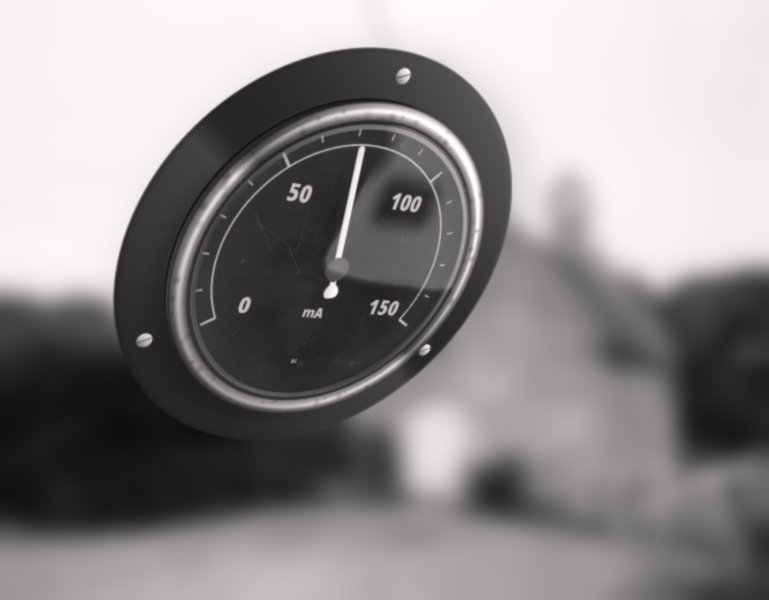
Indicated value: 70 mA
